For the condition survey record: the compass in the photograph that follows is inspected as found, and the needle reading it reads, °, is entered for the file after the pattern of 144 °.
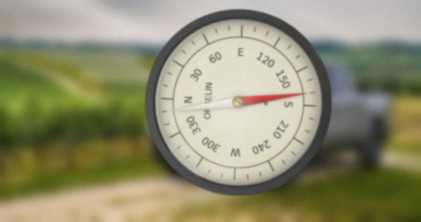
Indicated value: 170 °
